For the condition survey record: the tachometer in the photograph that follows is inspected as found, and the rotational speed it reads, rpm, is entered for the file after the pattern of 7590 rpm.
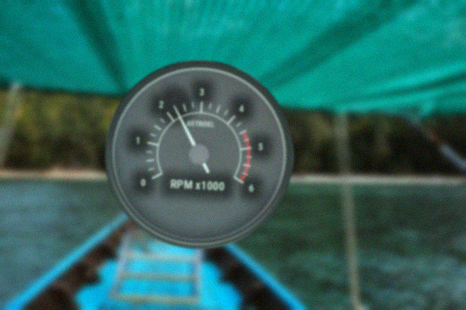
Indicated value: 2250 rpm
